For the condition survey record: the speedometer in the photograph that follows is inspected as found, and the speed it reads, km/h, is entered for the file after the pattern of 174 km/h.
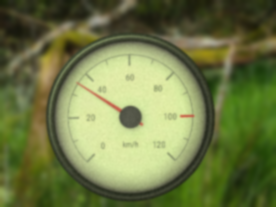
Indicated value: 35 km/h
